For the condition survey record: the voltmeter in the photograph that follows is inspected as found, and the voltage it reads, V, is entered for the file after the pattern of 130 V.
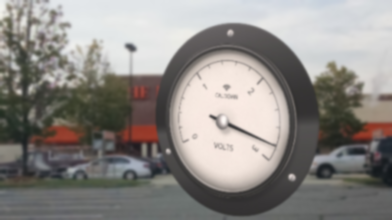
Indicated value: 2.8 V
